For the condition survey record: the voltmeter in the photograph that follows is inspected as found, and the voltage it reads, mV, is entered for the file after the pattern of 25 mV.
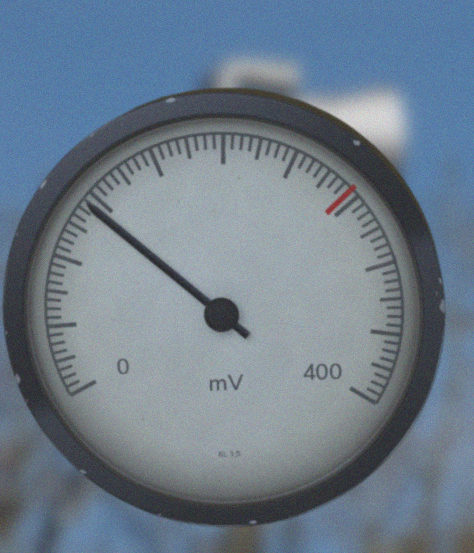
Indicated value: 115 mV
